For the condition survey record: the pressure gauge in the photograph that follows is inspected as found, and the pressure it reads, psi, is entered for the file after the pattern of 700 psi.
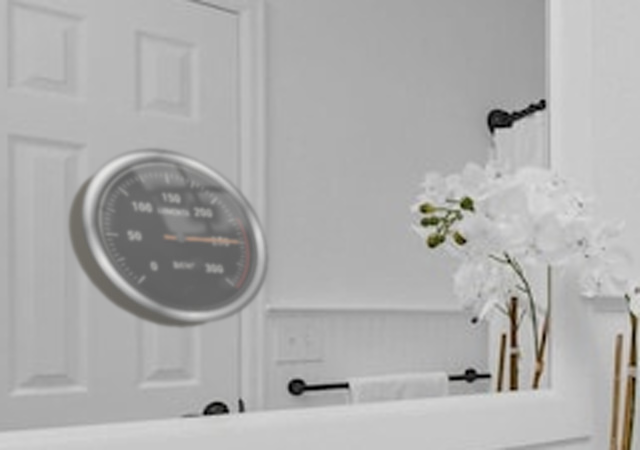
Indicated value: 250 psi
